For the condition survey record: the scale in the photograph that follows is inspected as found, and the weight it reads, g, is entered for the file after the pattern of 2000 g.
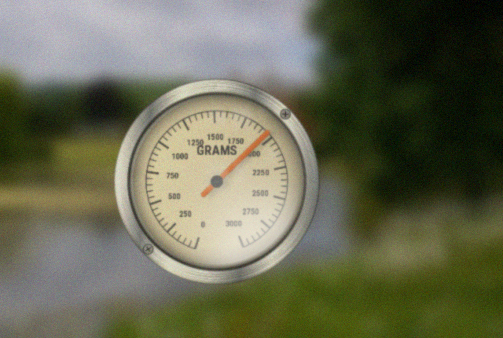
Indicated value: 1950 g
